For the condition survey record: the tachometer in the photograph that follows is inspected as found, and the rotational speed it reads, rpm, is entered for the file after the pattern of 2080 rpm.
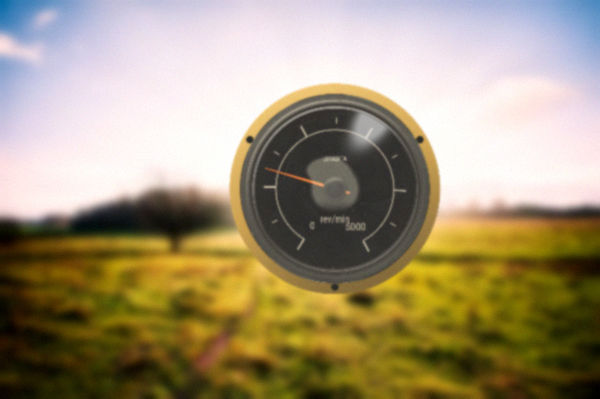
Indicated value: 1250 rpm
